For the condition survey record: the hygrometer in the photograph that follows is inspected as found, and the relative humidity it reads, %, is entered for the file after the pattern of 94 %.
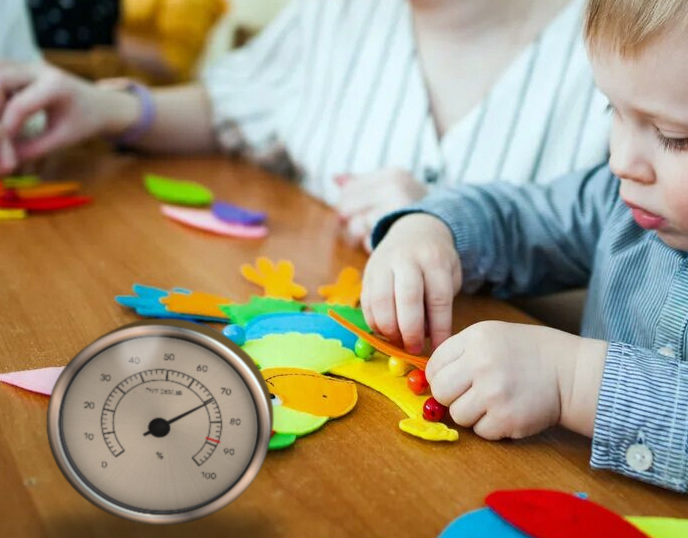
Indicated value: 70 %
